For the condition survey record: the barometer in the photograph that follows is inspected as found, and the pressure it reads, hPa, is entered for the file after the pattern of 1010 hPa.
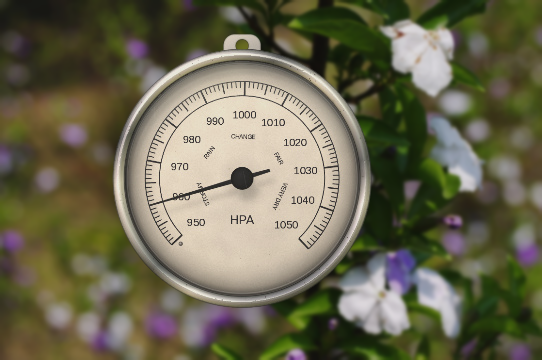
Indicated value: 960 hPa
